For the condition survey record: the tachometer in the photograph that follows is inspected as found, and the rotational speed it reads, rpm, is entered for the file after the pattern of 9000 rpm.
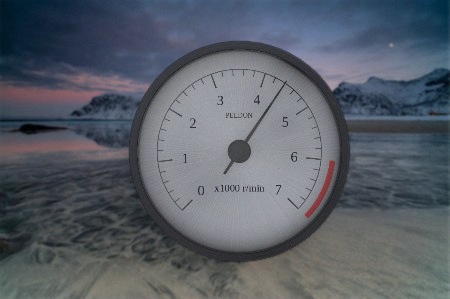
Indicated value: 4400 rpm
